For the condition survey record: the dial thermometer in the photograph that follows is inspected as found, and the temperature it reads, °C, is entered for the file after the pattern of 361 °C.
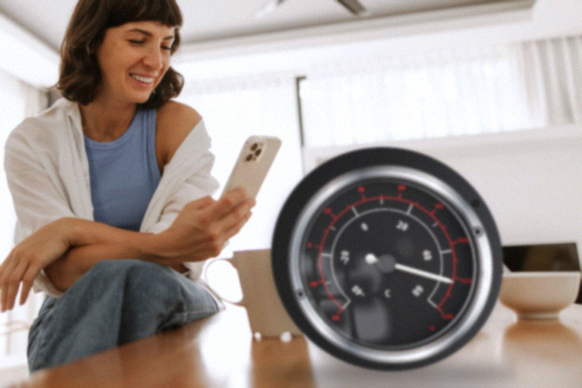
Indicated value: 50 °C
